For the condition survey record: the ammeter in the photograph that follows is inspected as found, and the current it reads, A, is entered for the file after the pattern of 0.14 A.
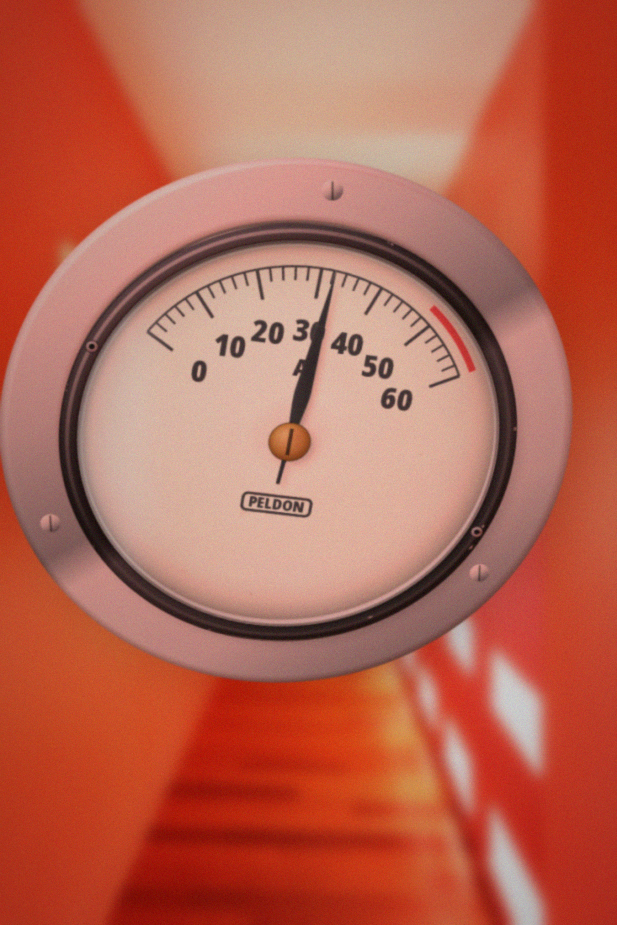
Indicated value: 32 A
